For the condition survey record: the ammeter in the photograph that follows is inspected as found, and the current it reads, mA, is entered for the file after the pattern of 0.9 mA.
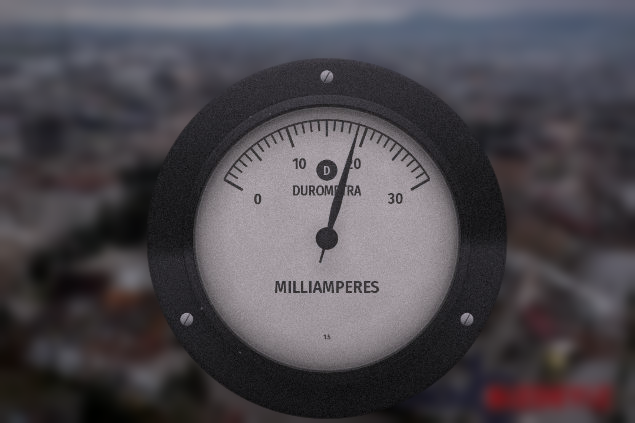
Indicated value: 19 mA
